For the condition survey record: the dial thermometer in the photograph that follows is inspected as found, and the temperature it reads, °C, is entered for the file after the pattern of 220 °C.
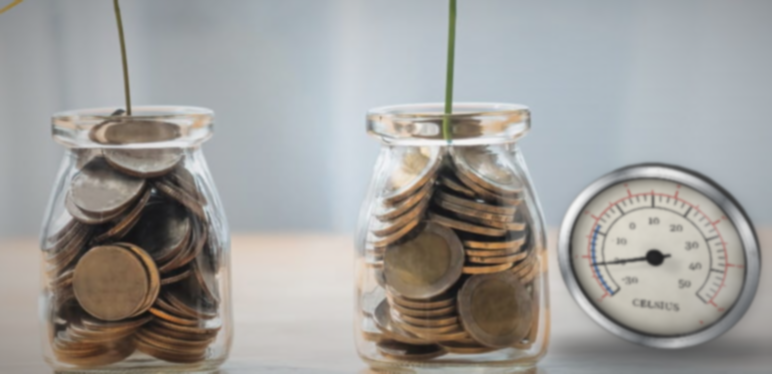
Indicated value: -20 °C
